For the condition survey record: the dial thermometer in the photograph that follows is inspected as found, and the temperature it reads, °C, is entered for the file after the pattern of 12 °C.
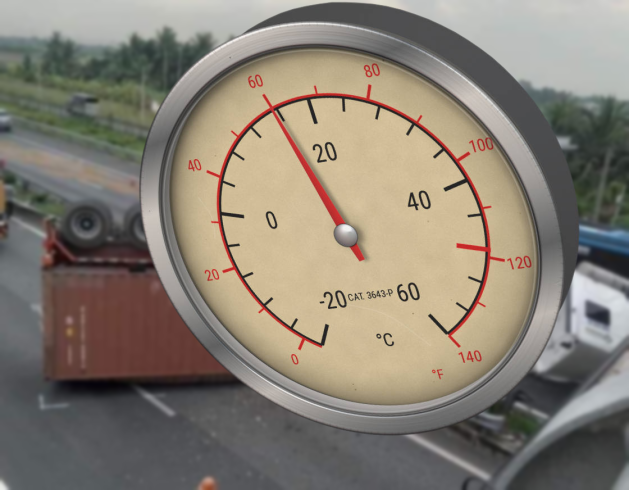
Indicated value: 16 °C
